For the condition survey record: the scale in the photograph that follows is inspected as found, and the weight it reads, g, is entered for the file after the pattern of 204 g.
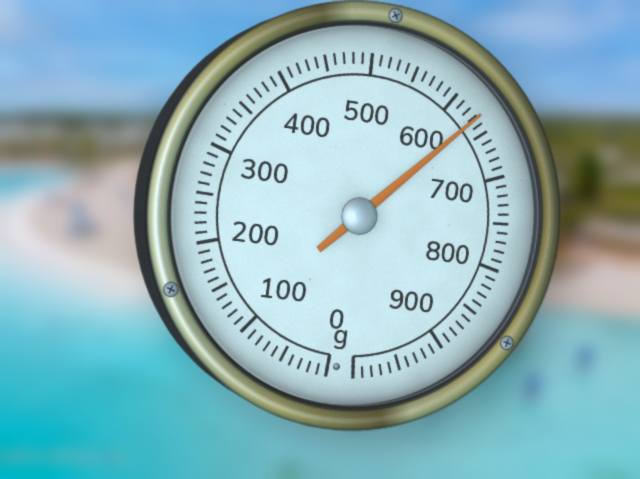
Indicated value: 630 g
